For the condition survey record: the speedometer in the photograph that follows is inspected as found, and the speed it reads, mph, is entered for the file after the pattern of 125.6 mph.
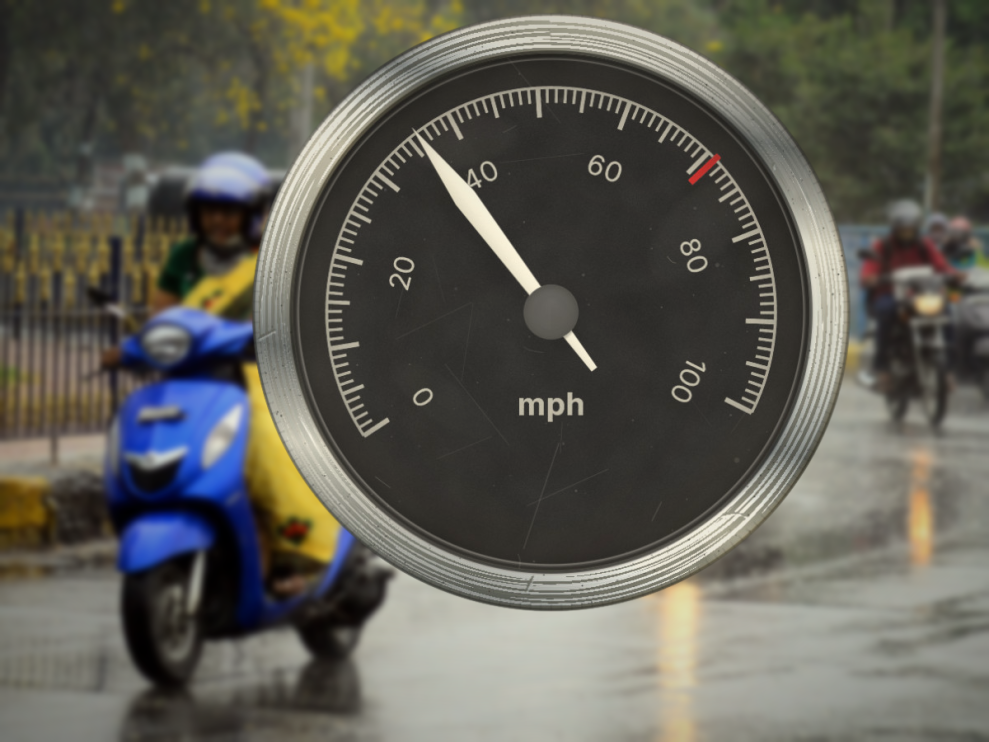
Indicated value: 36 mph
